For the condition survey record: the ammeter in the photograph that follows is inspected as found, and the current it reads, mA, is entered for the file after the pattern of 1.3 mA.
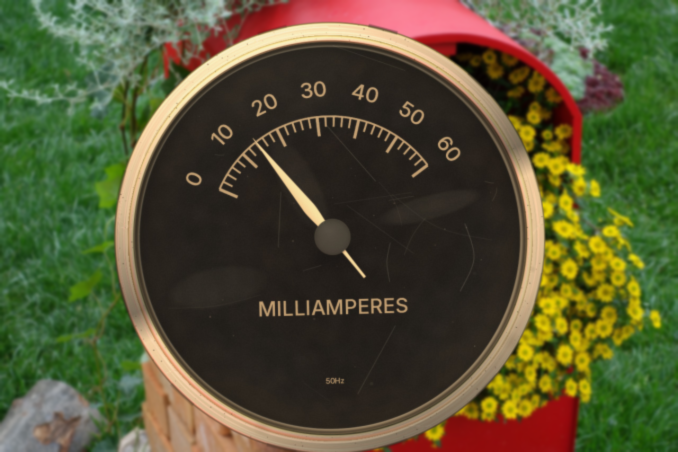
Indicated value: 14 mA
